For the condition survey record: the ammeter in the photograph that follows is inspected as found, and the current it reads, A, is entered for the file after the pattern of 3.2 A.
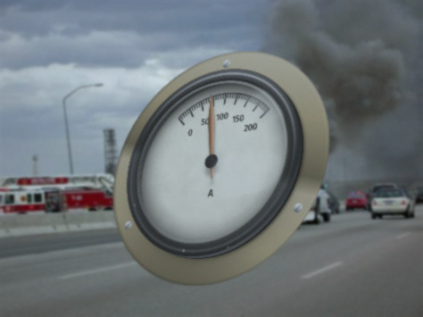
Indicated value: 75 A
